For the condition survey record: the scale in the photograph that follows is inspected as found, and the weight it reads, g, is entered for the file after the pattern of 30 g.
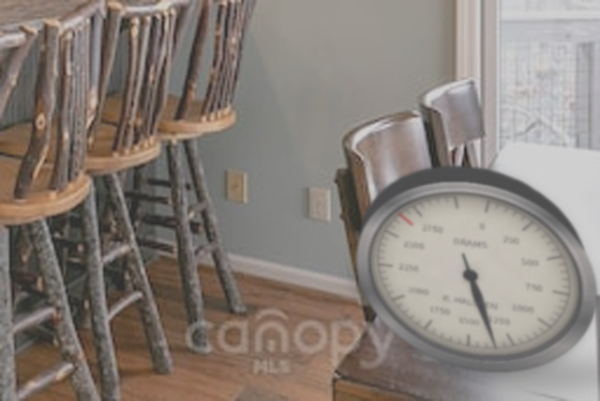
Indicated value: 1350 g
